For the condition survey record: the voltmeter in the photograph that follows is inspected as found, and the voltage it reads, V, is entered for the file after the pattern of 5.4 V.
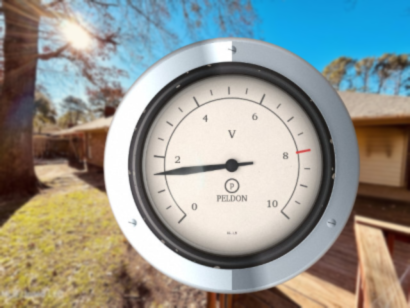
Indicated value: 1.5 V
